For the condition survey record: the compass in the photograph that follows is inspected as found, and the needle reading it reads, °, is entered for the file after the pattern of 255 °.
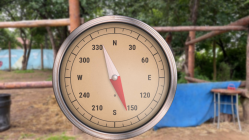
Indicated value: 160 °
